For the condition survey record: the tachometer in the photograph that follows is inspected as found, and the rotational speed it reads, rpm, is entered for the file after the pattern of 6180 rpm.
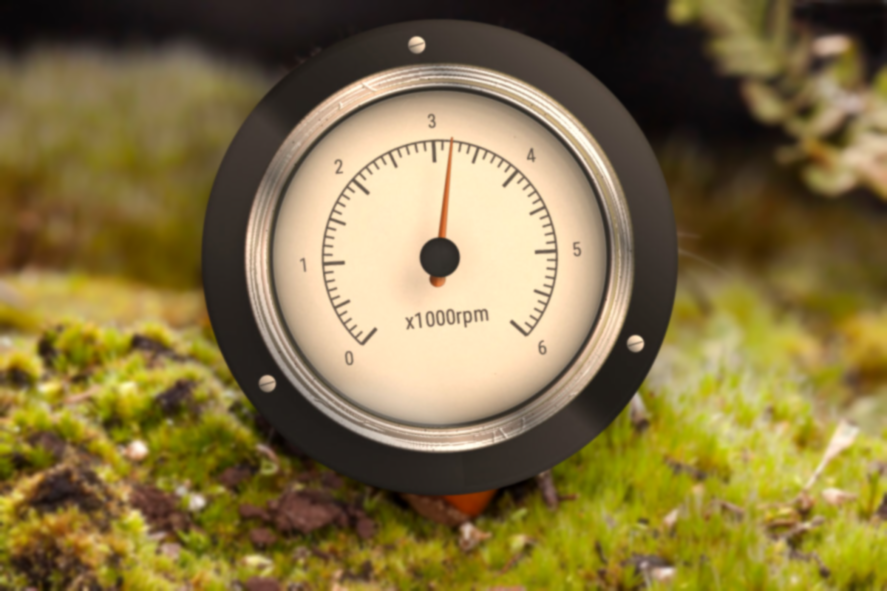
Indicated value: 3200 rpm
